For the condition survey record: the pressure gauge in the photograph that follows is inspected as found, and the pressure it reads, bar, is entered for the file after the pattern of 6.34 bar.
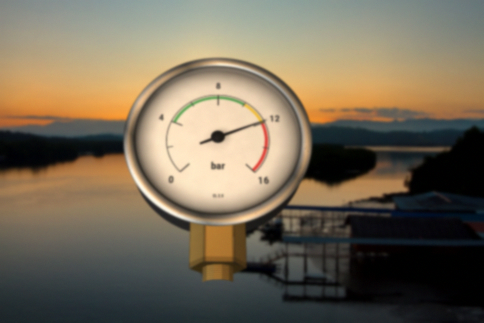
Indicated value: 12 bar
